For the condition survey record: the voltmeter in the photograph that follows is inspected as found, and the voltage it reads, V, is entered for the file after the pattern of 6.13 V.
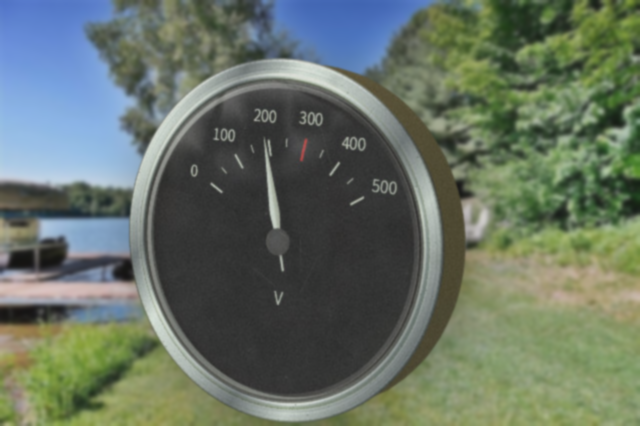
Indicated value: 200 V
